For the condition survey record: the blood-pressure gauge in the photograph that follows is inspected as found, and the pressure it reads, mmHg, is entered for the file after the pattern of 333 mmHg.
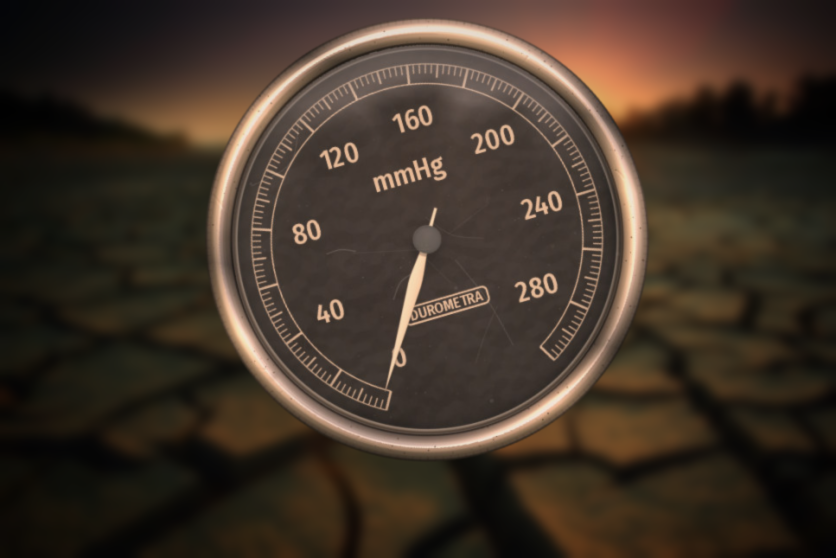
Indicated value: 2 mmHg
